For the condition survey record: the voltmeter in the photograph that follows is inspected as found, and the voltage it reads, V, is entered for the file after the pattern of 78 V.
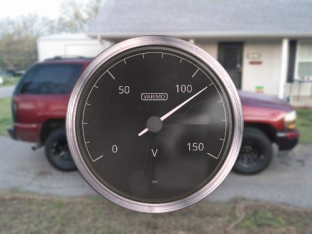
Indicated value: 110 V
